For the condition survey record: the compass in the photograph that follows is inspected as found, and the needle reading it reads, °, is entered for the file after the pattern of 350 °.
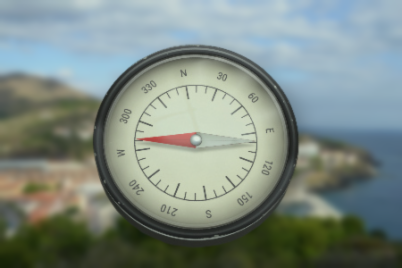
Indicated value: 280 °
